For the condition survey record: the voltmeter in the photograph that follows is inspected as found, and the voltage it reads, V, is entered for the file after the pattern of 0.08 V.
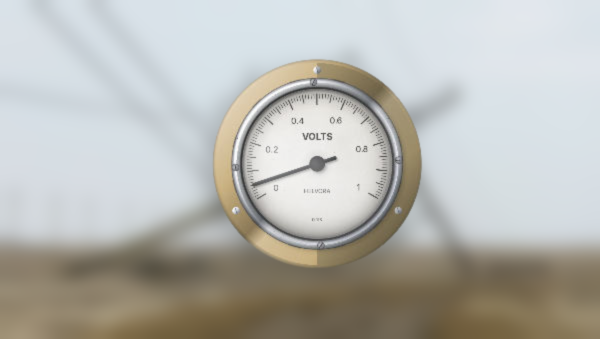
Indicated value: 0.05 V
